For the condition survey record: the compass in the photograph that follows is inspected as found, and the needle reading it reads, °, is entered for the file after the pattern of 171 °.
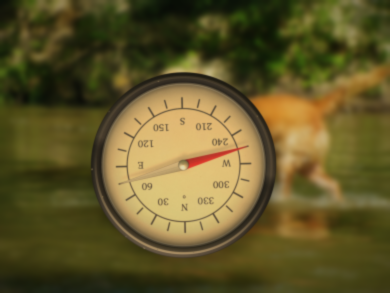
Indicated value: 255 °
